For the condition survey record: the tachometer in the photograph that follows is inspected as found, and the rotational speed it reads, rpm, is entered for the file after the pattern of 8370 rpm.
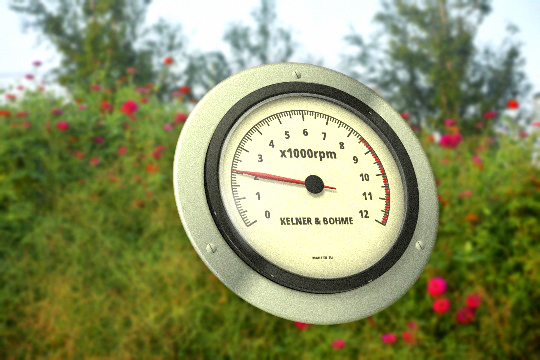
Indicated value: 2000 rpm
